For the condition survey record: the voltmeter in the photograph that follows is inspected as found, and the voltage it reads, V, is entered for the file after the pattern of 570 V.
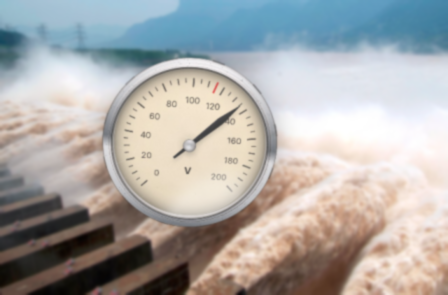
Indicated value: 135 V
